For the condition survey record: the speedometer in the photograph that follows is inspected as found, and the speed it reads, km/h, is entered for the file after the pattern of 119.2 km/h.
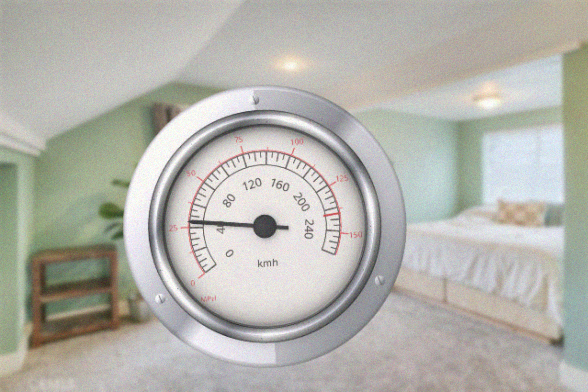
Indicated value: 45 km/h
